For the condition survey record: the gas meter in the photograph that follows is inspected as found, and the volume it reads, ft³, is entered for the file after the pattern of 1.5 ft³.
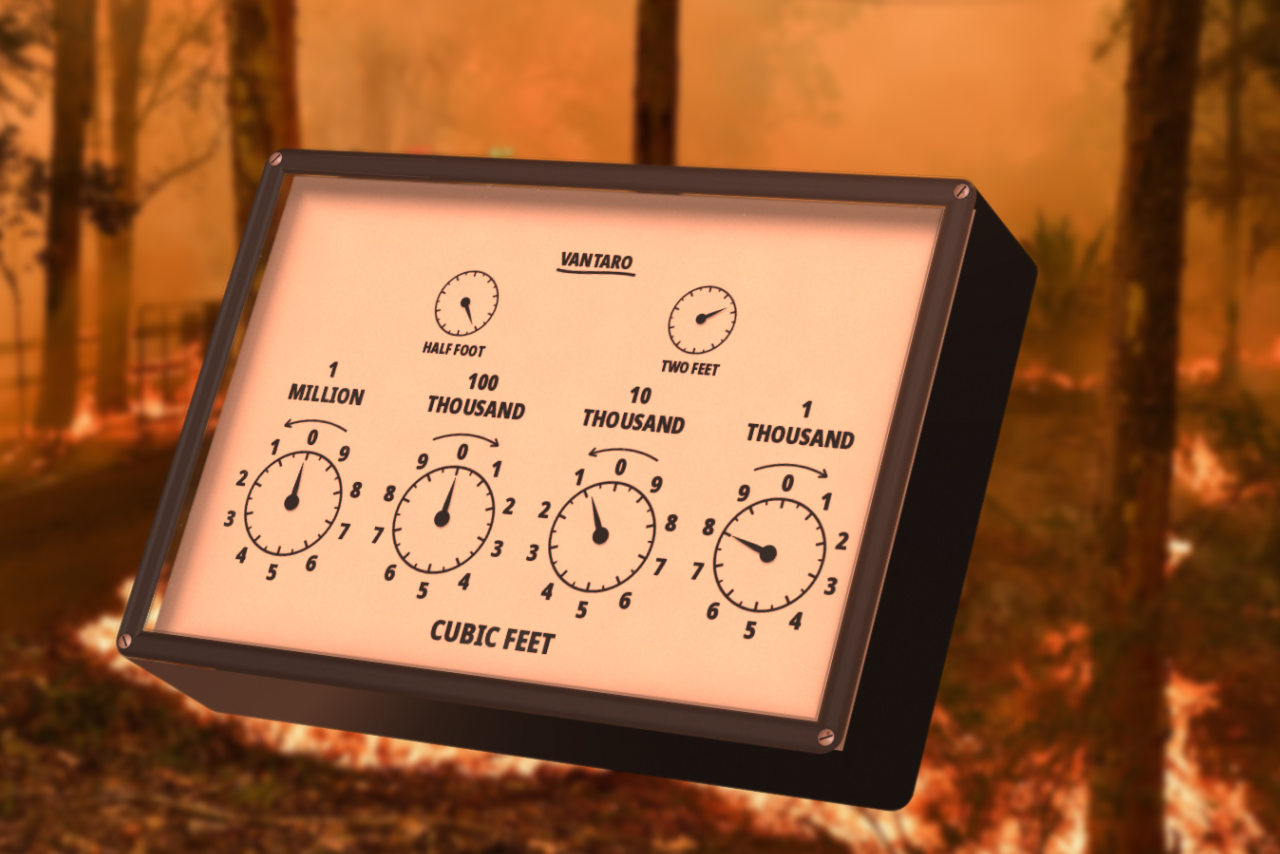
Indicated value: 800 ft³
